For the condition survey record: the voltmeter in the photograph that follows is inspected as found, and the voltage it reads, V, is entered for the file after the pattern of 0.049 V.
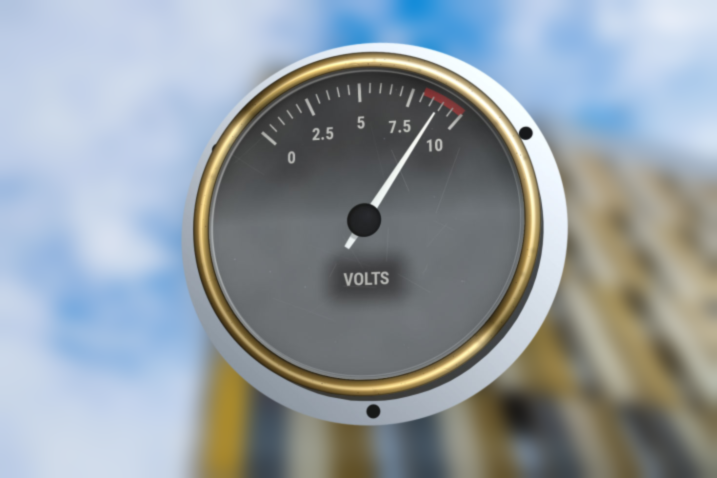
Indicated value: 9 V
